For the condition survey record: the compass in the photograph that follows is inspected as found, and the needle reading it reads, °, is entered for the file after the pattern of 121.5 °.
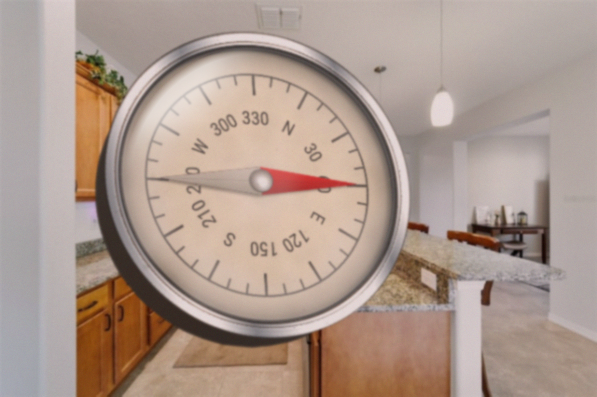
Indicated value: 60 °
